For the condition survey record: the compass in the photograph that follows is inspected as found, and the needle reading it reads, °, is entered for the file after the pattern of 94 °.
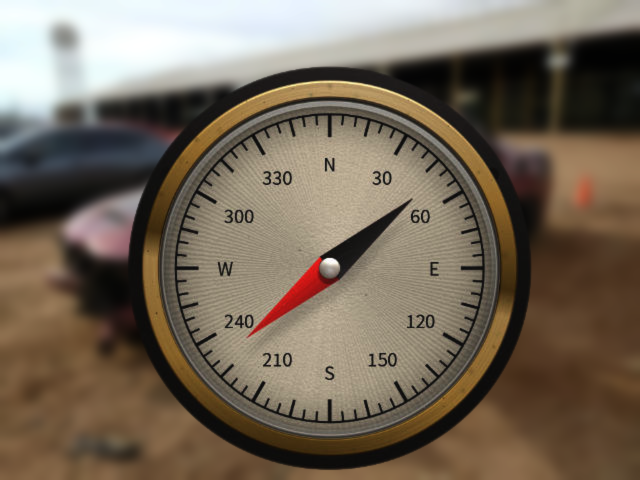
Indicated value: 230 °
